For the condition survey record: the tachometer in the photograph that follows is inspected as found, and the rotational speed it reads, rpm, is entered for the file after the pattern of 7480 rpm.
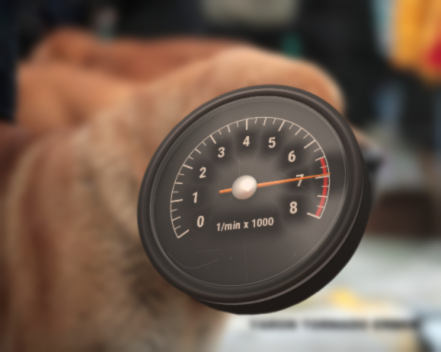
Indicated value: 7000 rpm
